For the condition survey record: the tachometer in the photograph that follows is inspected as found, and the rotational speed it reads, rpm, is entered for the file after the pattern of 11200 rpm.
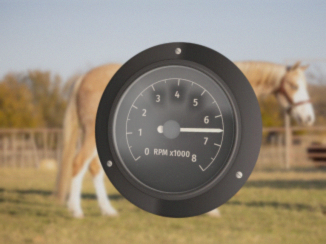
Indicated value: 6500 rpm
